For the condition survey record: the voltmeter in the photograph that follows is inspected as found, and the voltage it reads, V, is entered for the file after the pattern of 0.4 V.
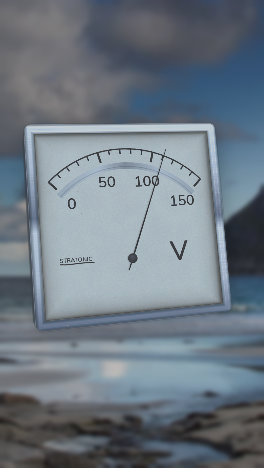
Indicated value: 110 V
